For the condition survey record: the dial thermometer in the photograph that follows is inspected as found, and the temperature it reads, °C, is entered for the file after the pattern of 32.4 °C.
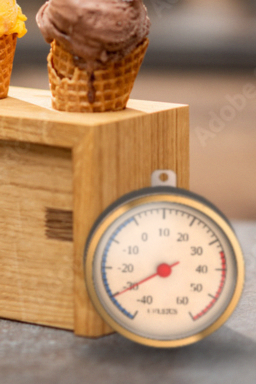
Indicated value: -30 °C
